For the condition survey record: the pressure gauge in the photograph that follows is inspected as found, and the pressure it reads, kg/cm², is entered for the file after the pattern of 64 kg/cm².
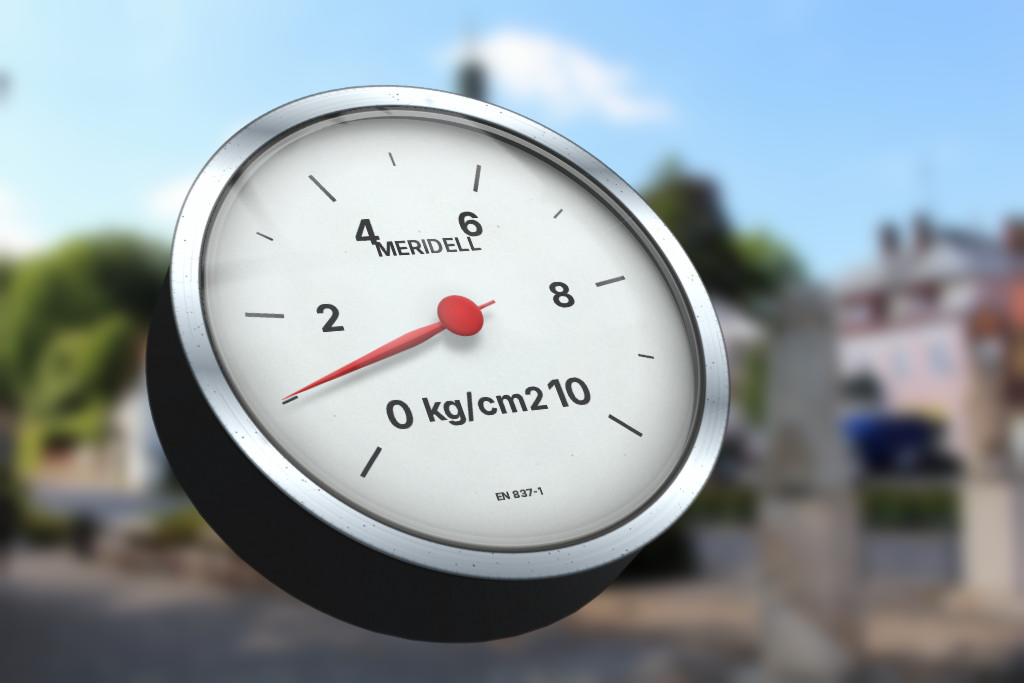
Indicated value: 1 kg/cm²
